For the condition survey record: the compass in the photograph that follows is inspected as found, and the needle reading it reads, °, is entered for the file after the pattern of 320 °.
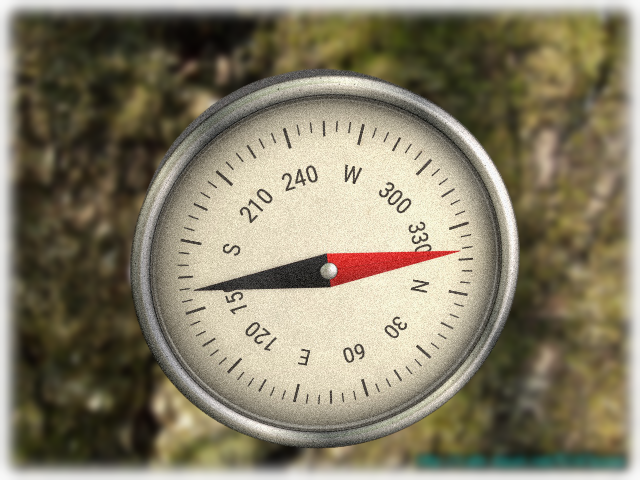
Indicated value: 340 °
